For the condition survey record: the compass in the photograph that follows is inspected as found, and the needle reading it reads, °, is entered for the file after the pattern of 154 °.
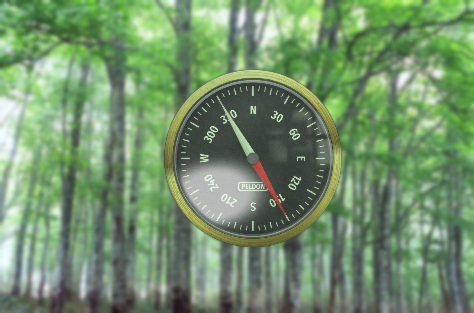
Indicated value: 150 °
